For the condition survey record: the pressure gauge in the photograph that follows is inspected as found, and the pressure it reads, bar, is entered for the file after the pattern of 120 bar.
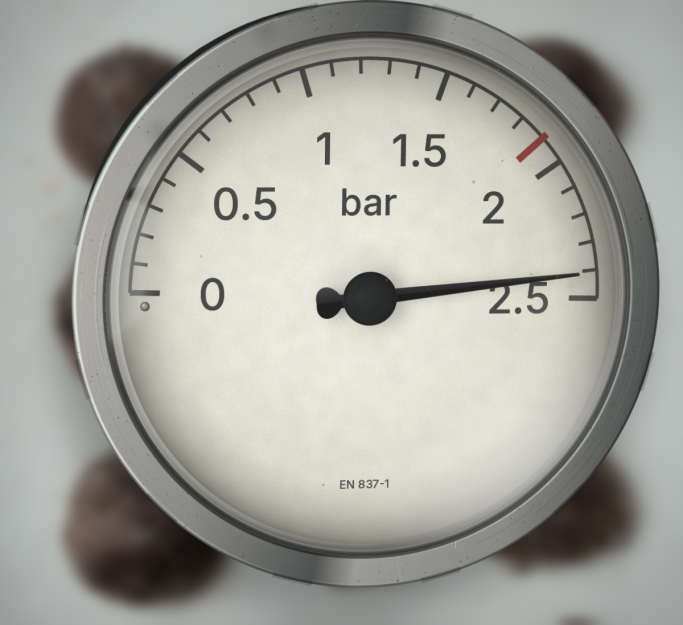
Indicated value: 2.4 bar
